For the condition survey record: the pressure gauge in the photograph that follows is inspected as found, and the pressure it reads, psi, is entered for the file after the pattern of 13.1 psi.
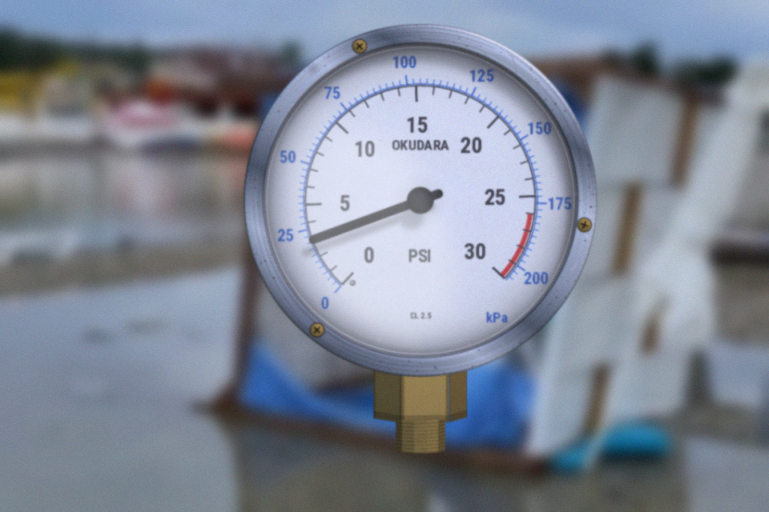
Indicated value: 3 psi
